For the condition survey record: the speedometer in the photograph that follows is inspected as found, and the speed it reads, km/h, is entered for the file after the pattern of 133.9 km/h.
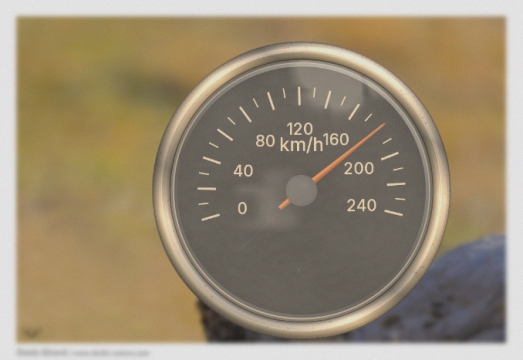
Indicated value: 180 km/h
